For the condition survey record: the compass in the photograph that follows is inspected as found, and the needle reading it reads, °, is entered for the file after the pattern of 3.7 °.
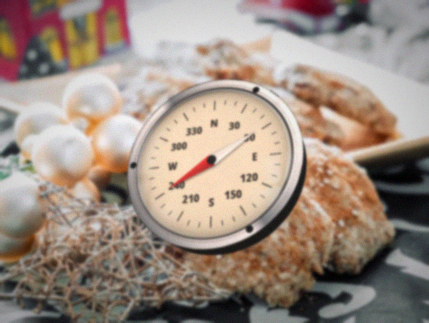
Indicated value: 240 °
